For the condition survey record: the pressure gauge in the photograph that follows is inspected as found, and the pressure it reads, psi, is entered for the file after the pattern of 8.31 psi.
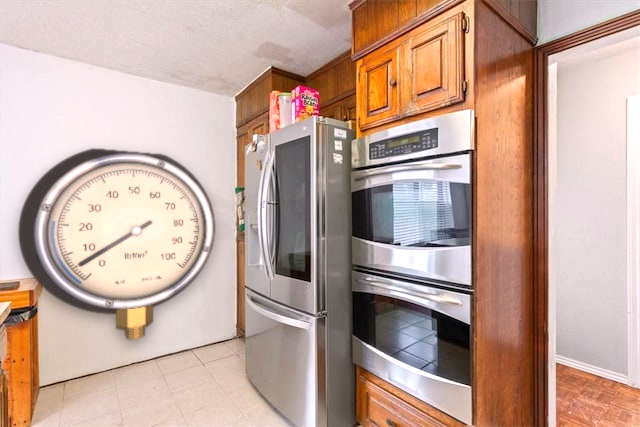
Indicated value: 5 psi
